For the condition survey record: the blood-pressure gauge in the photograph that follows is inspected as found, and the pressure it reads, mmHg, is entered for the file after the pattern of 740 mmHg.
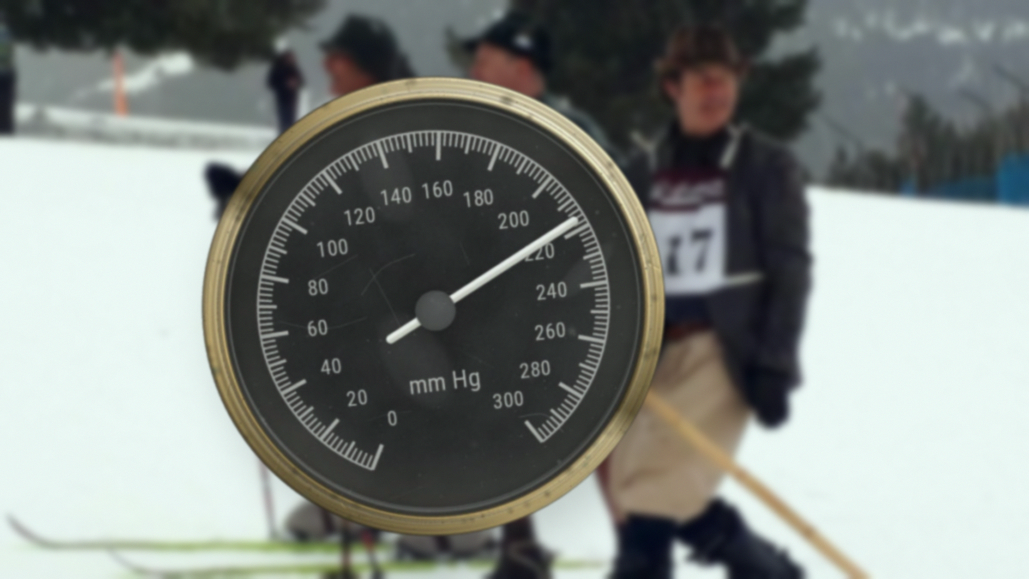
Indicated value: 216 mmHg
